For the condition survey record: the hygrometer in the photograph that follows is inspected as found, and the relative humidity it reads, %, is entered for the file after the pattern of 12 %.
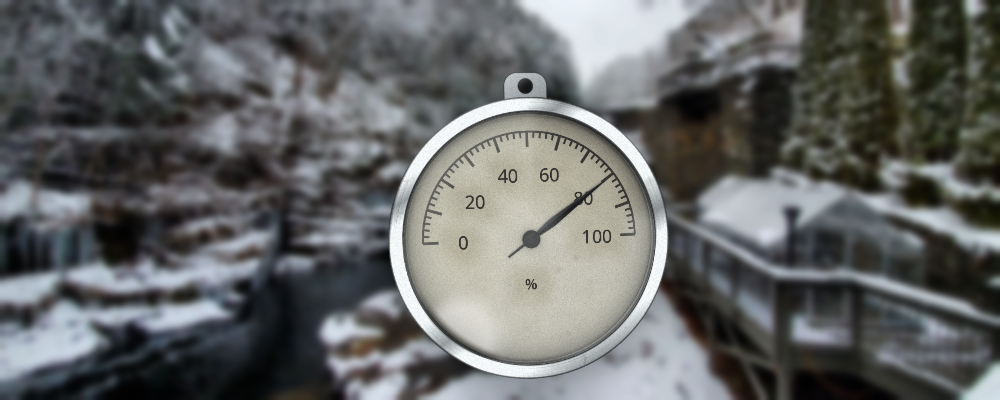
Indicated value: 80 %
